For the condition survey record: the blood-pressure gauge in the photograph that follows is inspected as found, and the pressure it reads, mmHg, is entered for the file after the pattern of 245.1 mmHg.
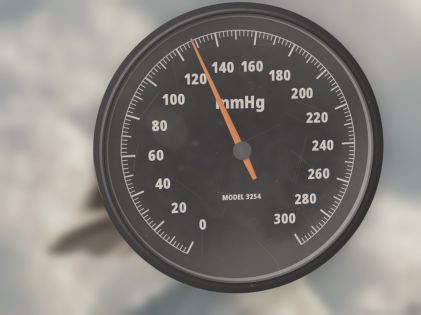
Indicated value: 128 mmHg
